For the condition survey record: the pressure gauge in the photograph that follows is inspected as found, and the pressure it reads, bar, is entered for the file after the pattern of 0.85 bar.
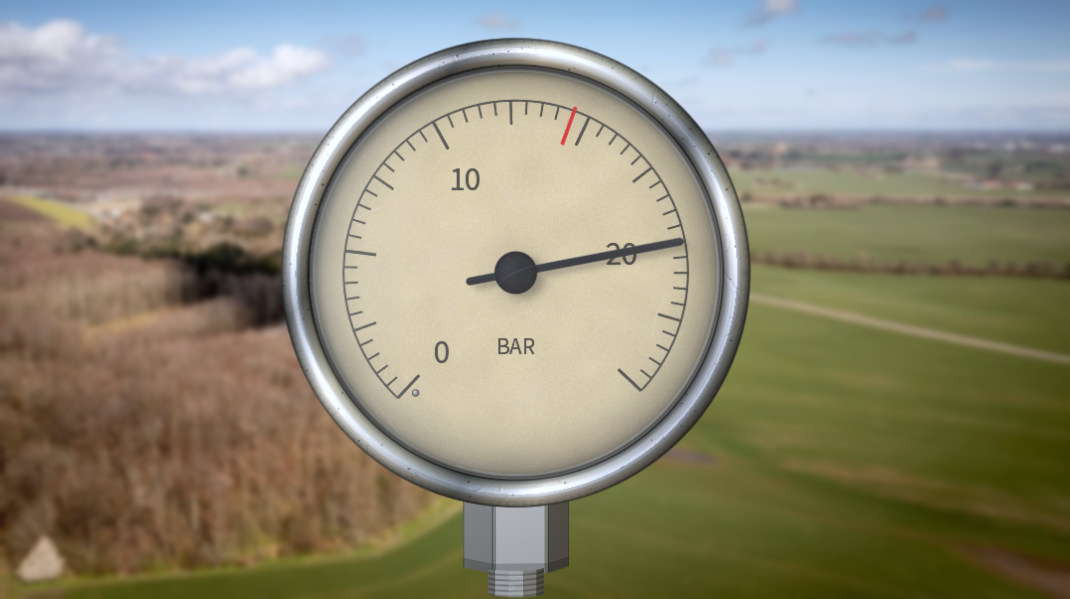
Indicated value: 20 bar
